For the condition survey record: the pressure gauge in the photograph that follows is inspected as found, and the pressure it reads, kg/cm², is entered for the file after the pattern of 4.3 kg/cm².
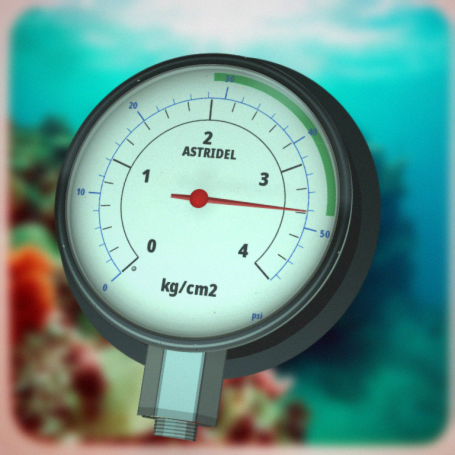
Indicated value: 3.4 kg/cm²
